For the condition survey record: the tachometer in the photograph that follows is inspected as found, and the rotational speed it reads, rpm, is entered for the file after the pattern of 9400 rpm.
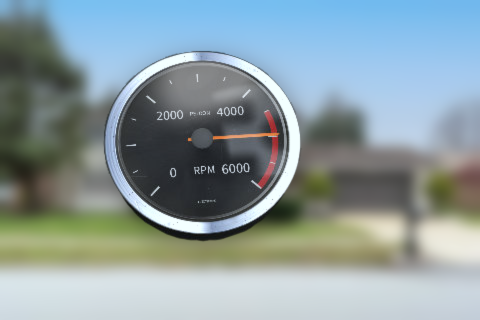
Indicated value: 5000 rpm
